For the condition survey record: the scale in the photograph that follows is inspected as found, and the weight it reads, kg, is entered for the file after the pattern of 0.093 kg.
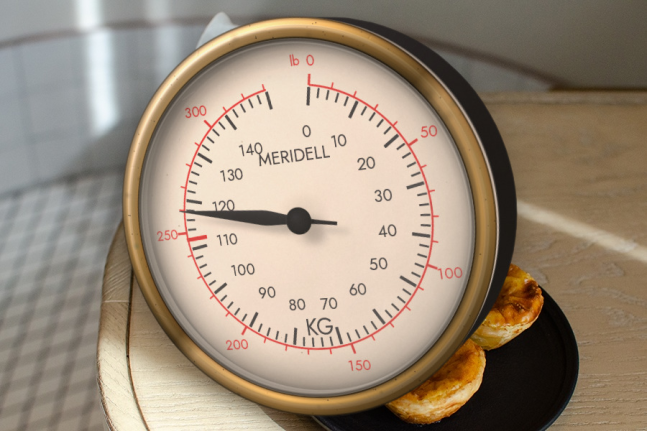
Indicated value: 118 kg
